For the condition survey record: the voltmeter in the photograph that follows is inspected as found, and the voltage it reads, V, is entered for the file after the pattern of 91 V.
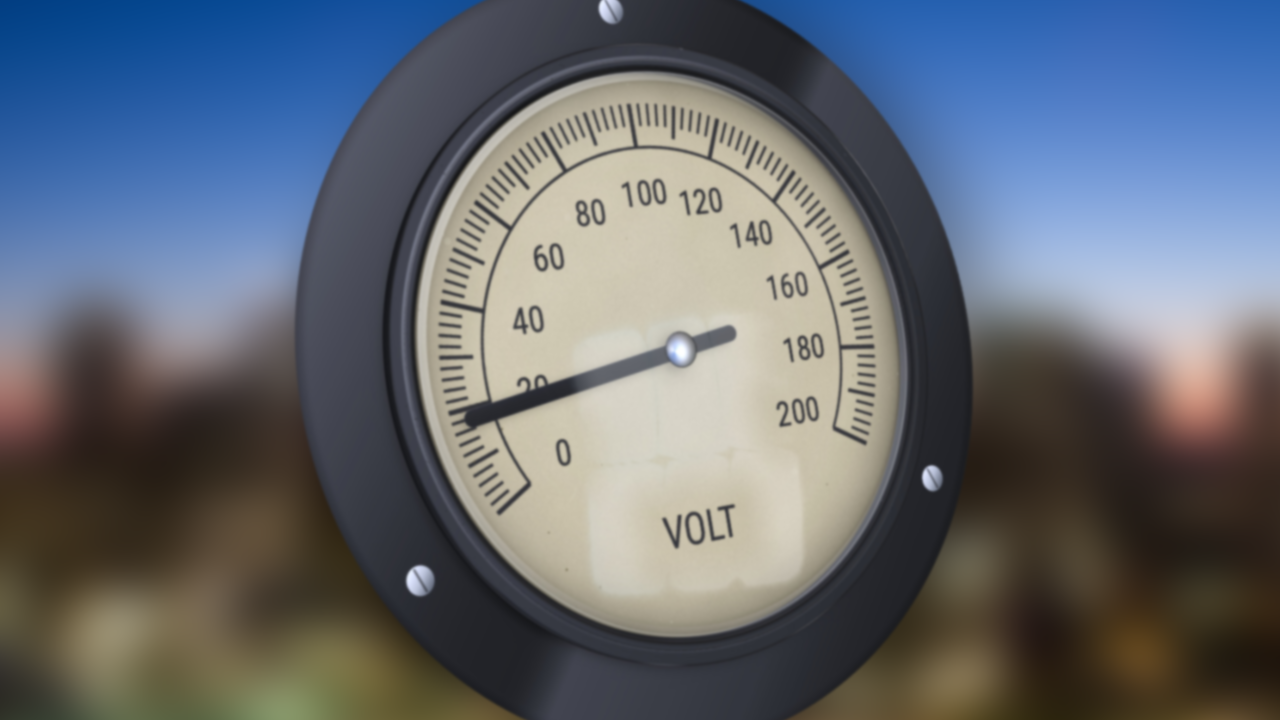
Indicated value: 18 V
